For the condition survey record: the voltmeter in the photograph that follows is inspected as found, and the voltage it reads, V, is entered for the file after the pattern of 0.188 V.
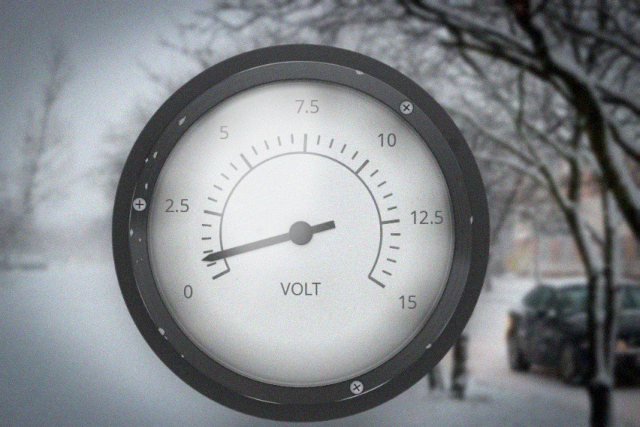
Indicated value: 0.75 V
